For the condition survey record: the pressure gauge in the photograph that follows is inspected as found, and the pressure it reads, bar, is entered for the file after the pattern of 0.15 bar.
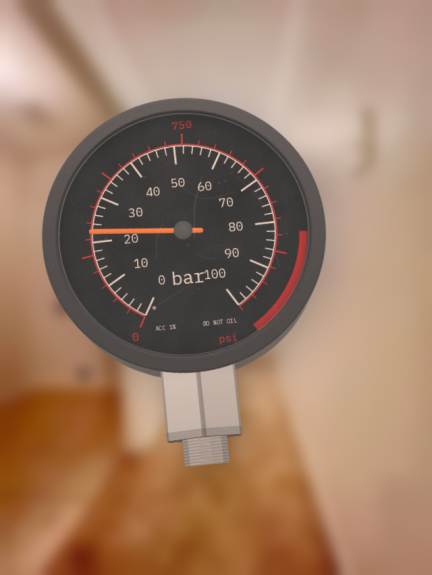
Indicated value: 22 bar
